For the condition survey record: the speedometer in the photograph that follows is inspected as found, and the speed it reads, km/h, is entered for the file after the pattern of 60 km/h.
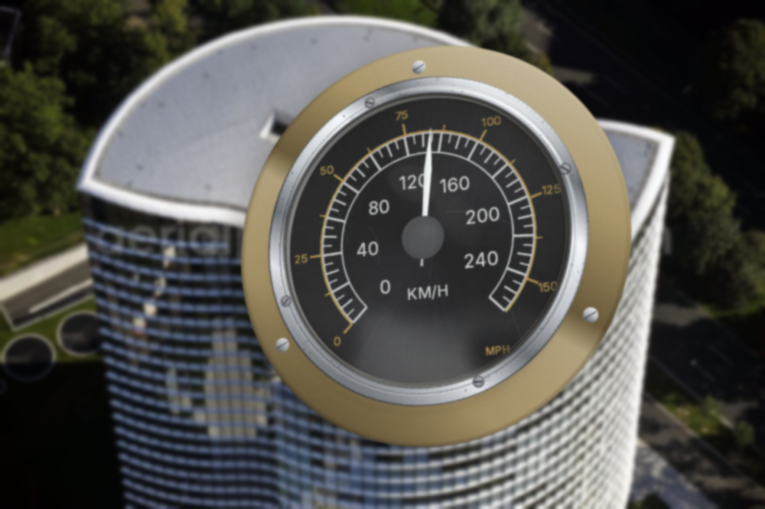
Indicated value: 135 km/h
